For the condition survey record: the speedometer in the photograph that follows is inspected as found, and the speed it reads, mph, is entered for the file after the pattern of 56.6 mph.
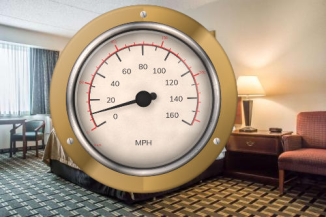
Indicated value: 10 mph
